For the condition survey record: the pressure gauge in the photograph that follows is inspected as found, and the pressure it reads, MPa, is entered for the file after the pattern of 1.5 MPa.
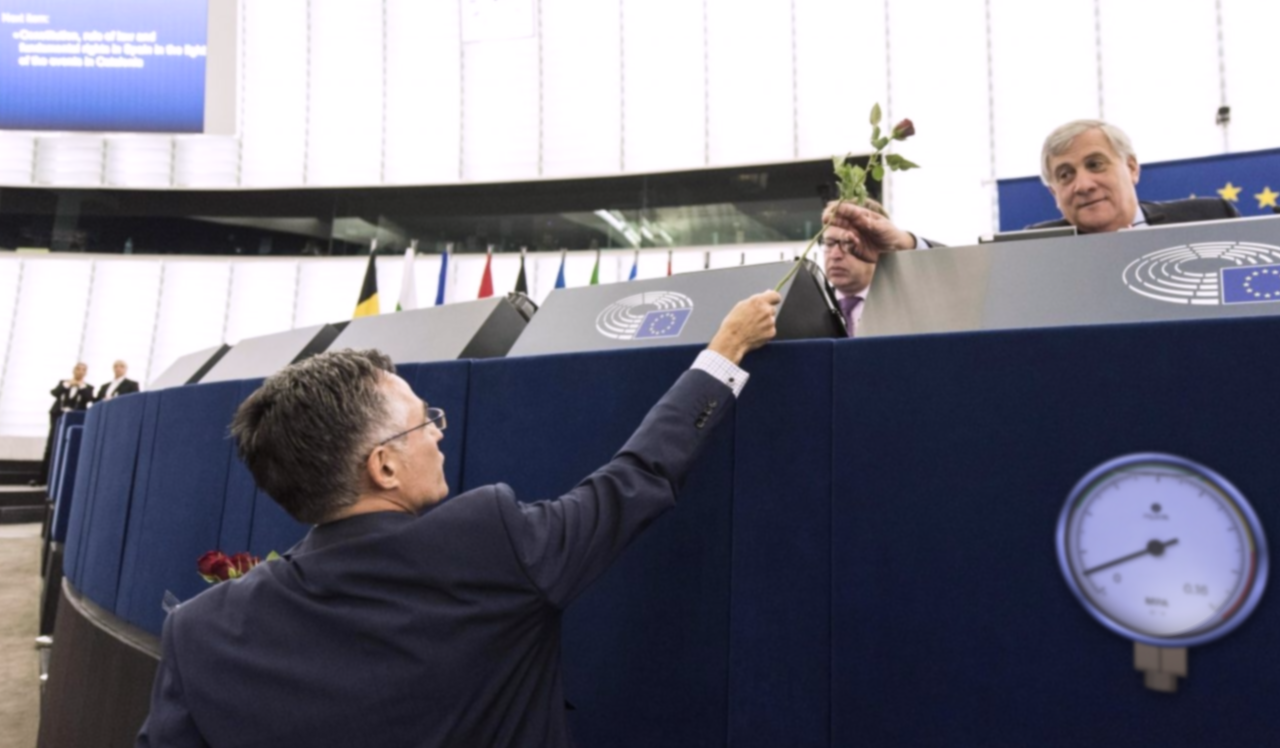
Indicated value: 0.01 MPa
